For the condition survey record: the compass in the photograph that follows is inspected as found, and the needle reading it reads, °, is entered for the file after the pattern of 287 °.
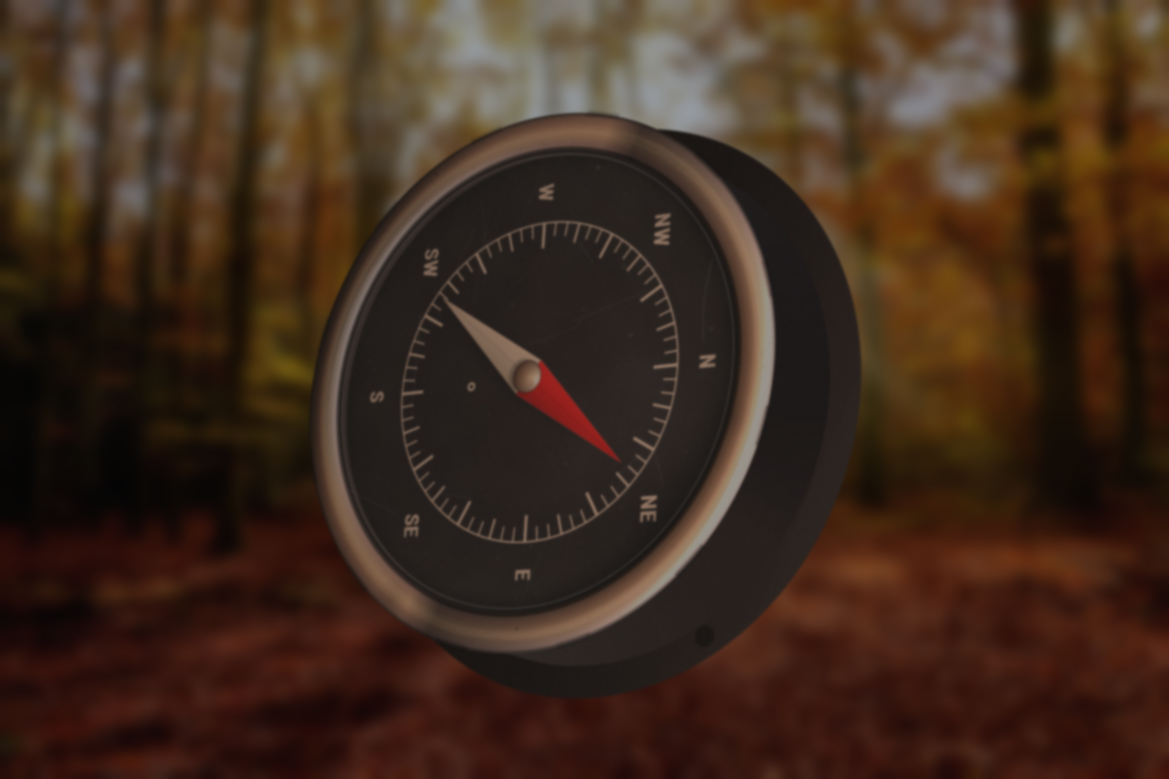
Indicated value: 40 °
